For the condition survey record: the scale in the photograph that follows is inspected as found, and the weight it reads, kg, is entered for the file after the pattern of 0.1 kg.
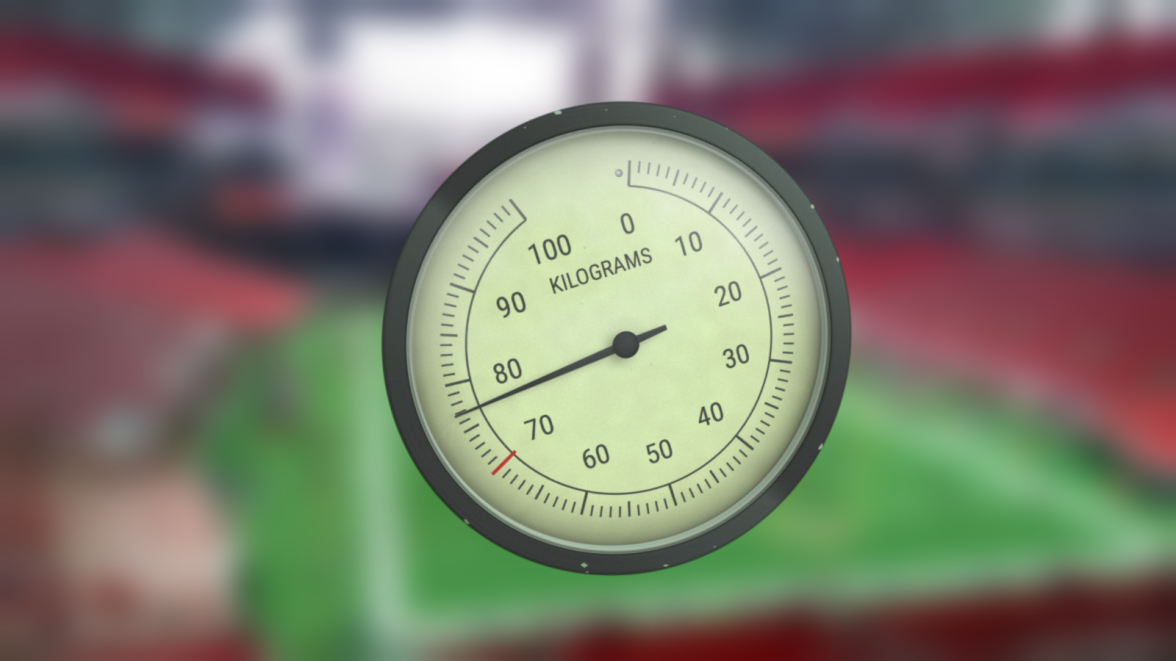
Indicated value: 77 kg
